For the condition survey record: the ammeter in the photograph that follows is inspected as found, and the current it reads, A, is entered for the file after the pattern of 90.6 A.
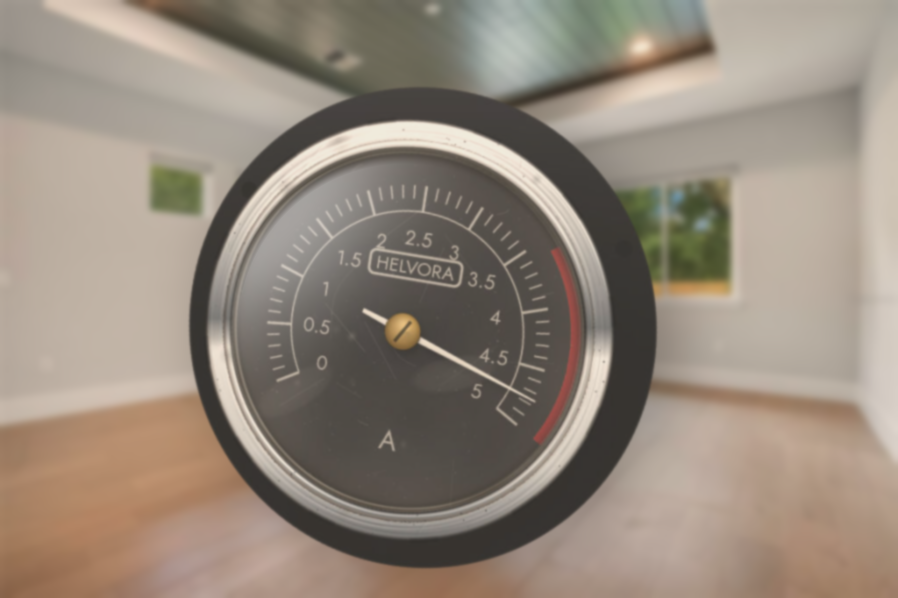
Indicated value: 4.75 A
